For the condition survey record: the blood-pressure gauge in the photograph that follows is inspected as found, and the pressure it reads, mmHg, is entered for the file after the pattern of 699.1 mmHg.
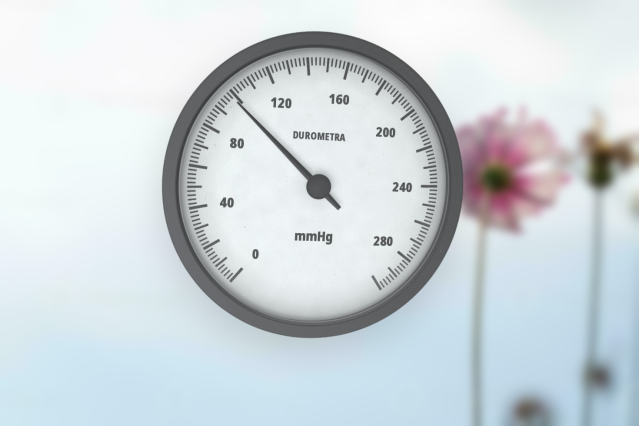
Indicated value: 98 mmHg
